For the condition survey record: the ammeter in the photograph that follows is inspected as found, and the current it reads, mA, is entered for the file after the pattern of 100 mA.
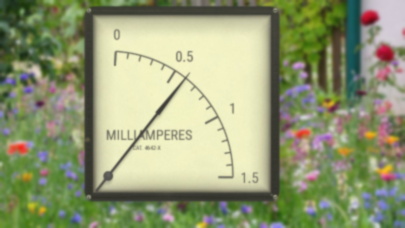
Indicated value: 0.6 mA
